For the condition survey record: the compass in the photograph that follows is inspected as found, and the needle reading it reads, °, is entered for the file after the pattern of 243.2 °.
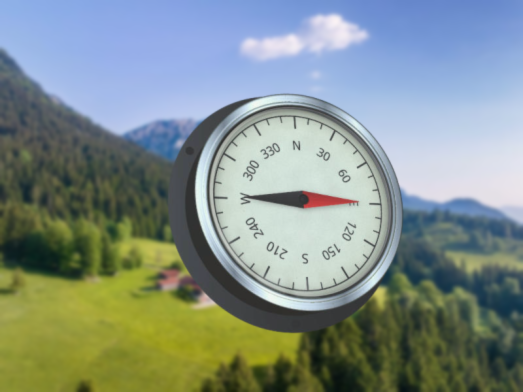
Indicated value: 90 °
